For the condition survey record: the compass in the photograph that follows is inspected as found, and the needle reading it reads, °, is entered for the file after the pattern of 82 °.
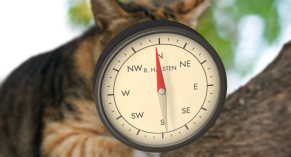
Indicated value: 355 °
